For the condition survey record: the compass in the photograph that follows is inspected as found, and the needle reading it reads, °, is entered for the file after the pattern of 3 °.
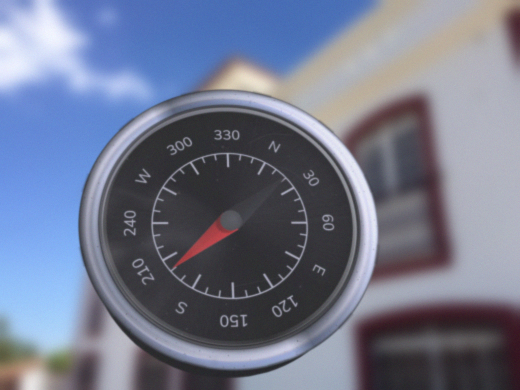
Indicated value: 200 °
